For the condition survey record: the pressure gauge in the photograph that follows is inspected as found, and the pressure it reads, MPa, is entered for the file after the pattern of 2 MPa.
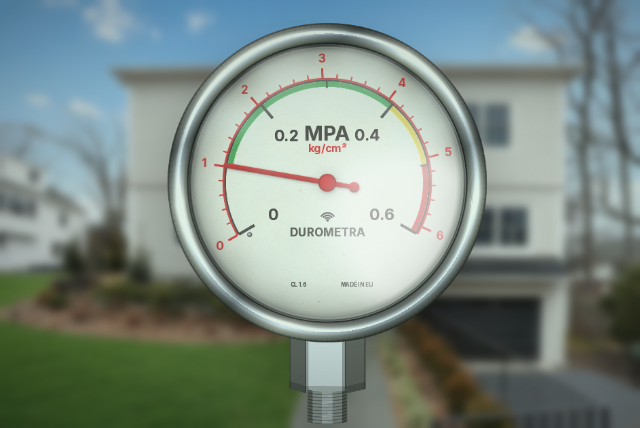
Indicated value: 0.1 MPa
